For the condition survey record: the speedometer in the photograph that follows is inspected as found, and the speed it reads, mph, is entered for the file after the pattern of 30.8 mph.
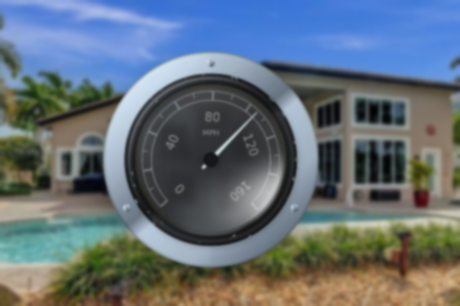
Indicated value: 105 mph
